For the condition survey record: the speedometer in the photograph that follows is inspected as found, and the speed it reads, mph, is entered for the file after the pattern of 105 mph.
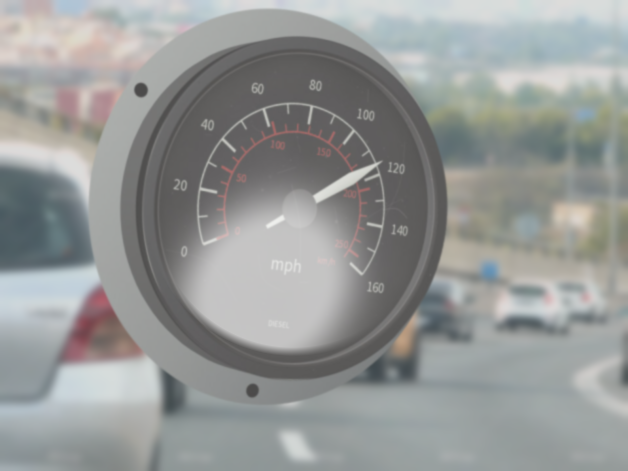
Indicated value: 115 mph
